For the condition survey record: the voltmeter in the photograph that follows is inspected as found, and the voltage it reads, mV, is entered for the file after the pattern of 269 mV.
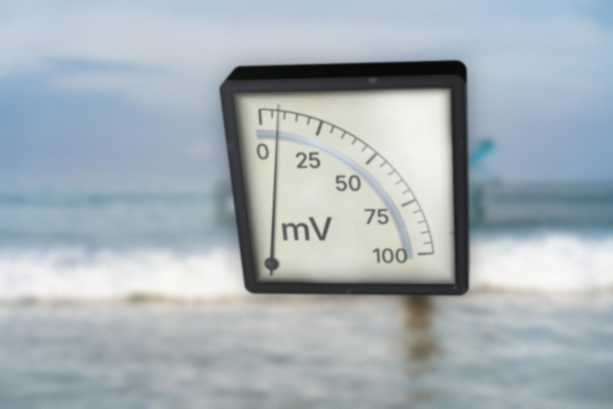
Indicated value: 7.5 mV
